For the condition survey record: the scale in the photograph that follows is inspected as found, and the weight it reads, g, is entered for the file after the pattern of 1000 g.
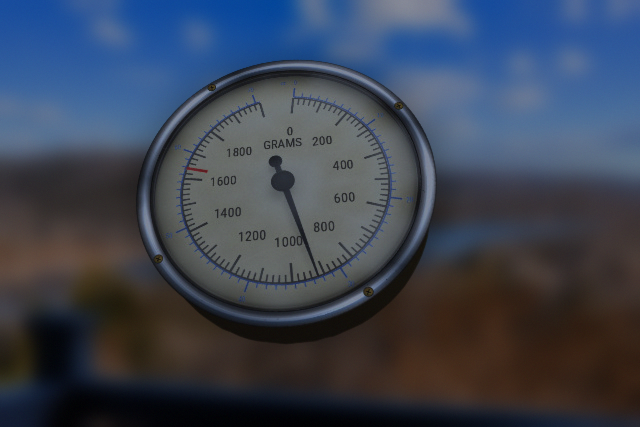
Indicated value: 920 g
